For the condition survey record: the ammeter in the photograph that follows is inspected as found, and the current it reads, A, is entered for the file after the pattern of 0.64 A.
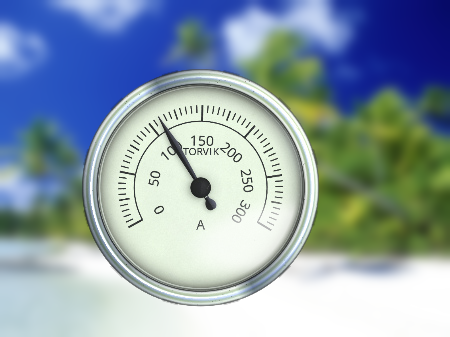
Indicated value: 110 A
